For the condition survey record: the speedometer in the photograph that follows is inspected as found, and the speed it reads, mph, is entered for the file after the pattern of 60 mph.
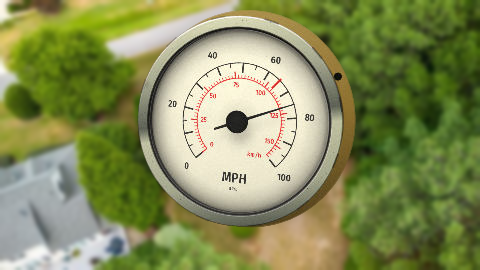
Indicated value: 75 mph
